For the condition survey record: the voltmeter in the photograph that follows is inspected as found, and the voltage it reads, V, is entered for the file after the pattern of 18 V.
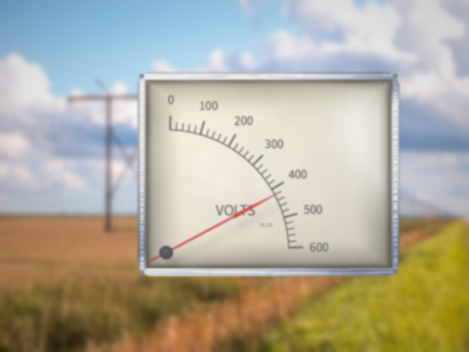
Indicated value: 420 V
